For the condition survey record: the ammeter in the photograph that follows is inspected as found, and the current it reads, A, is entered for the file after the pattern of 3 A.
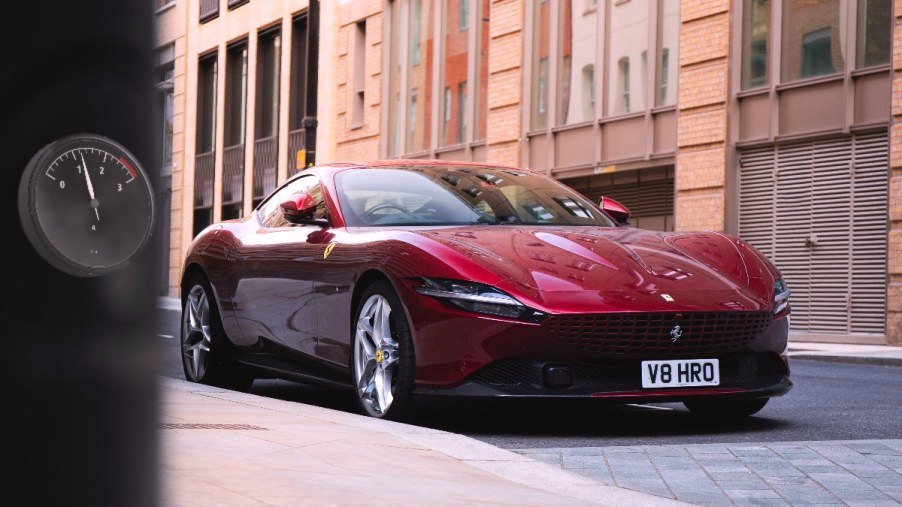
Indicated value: 1.2 A
